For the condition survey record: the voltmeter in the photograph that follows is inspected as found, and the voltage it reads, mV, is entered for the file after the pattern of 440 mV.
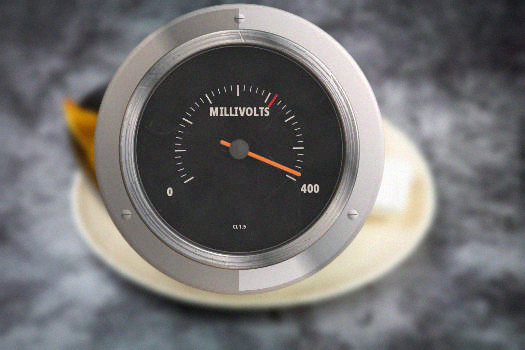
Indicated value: 390 mV
